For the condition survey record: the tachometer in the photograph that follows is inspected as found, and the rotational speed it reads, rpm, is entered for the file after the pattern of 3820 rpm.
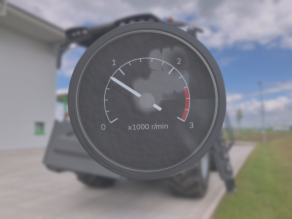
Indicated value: 800 rpm
